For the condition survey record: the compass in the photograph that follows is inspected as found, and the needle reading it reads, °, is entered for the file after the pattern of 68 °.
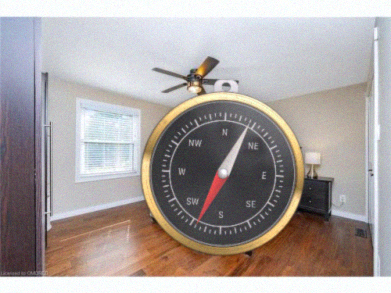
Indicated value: 205 °
